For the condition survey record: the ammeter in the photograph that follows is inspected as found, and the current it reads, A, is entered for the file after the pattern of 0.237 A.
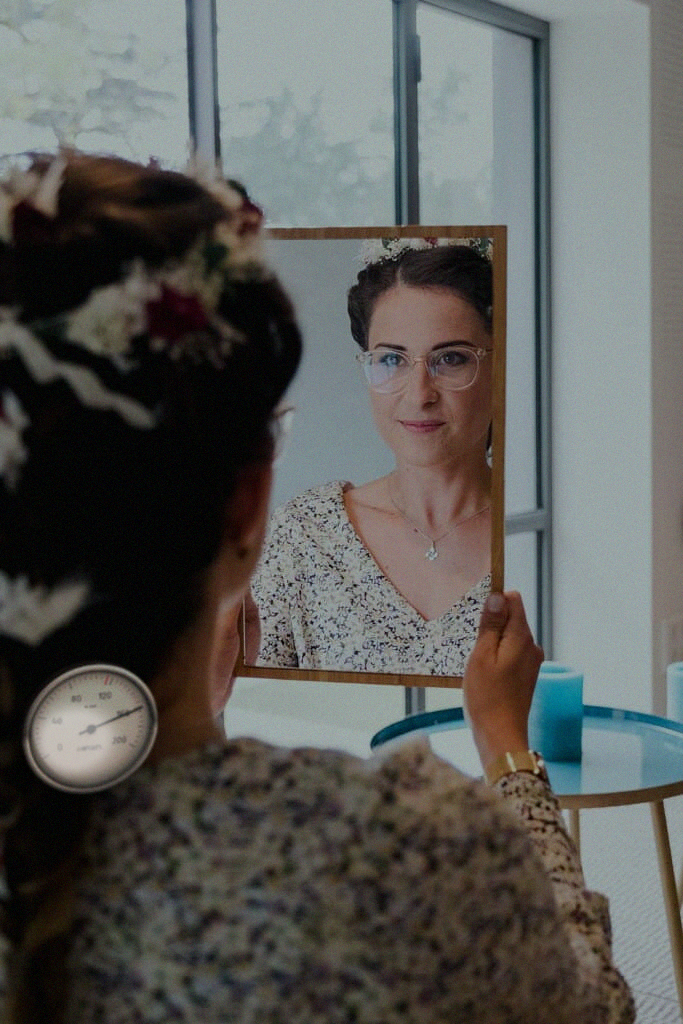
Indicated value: 160 A
